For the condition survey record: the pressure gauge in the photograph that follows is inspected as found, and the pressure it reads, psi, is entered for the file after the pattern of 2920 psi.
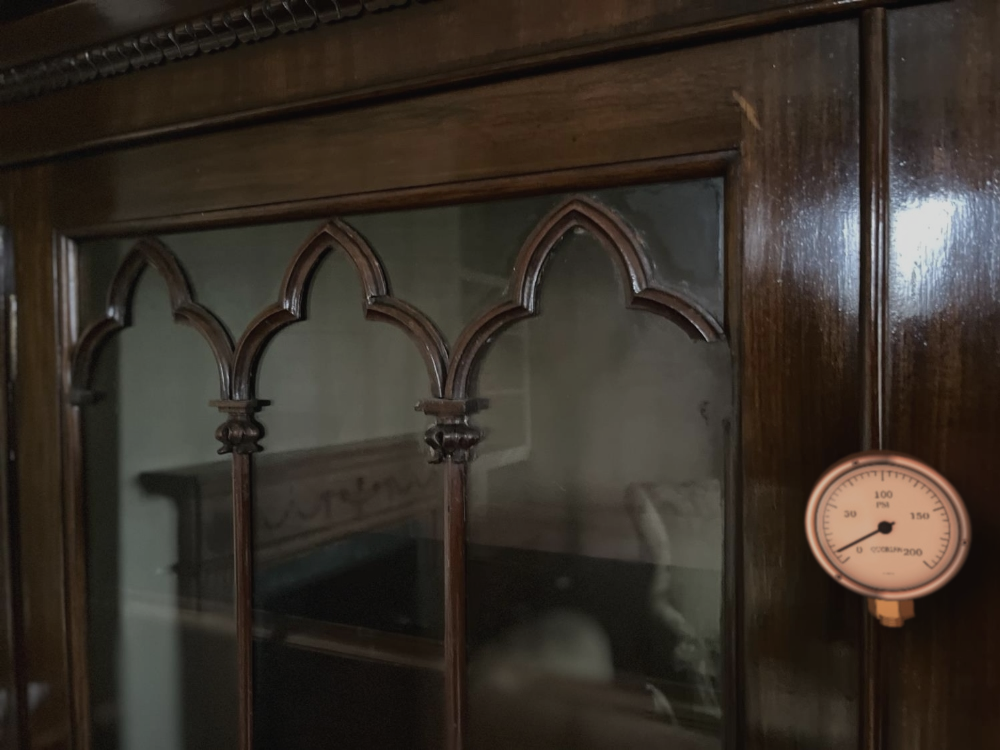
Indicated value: 10 psi
